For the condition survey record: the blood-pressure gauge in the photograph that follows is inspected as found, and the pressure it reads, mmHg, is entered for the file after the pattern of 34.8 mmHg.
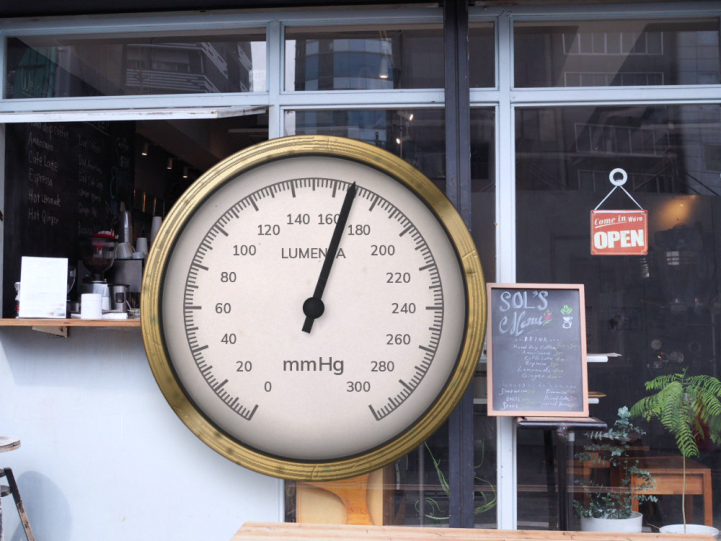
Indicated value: 168 mmHg
